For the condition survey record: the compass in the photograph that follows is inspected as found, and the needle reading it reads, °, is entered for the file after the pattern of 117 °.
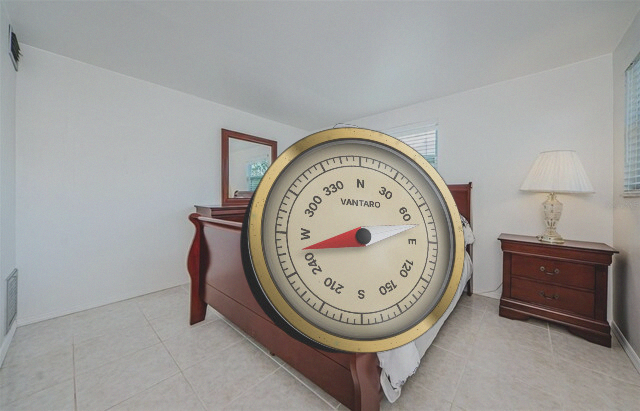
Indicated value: 255 °
